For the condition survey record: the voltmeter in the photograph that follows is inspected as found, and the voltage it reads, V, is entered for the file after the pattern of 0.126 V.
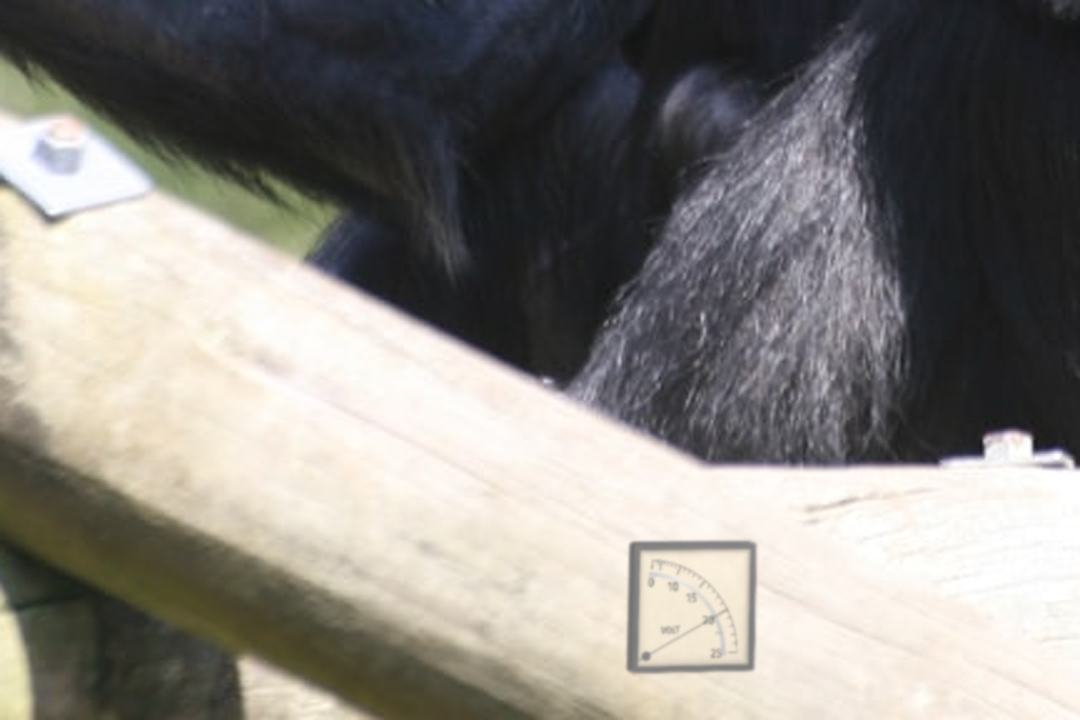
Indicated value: 20 V
